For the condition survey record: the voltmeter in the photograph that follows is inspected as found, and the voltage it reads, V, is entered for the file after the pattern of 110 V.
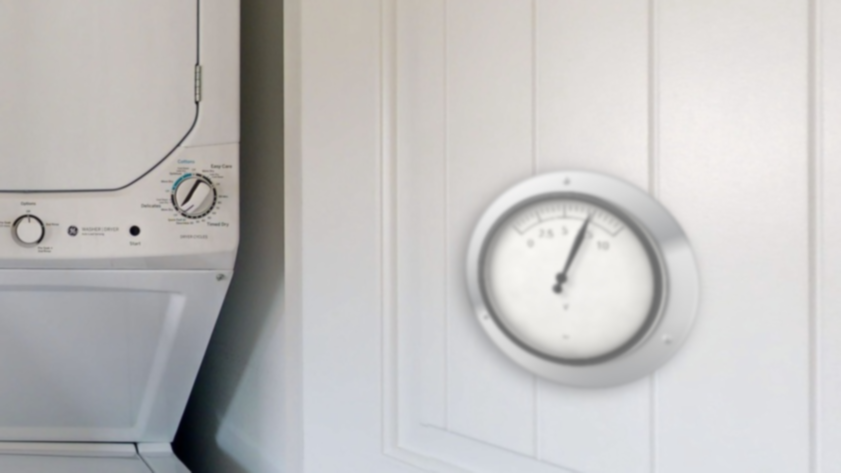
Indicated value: 7.5 V
